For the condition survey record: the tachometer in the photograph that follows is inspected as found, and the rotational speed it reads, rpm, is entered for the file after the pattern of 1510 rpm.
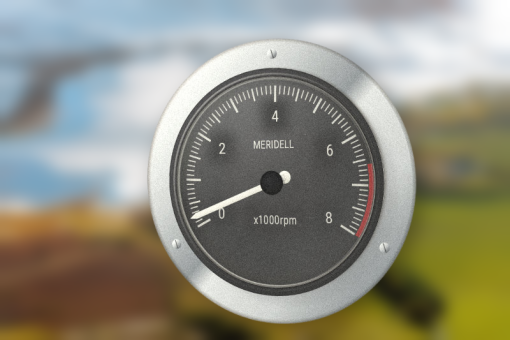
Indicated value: 200 rpm
